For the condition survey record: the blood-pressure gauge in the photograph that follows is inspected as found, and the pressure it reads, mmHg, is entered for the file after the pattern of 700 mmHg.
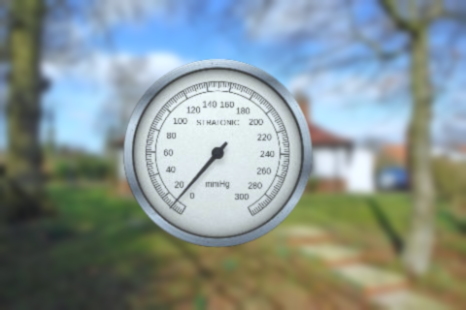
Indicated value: 10 mmHg
